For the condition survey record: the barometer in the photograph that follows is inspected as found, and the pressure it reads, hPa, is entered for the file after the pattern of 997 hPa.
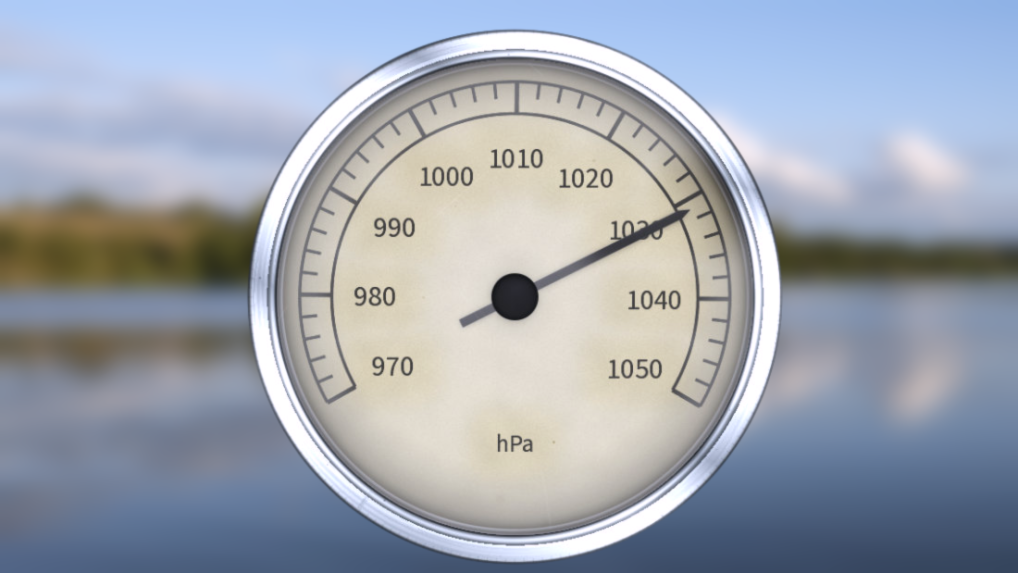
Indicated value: 1031 hPa
